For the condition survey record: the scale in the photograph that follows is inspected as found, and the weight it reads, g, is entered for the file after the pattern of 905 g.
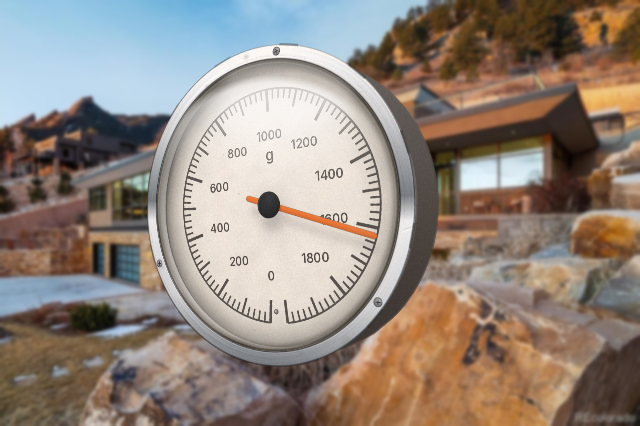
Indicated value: 1620 g
